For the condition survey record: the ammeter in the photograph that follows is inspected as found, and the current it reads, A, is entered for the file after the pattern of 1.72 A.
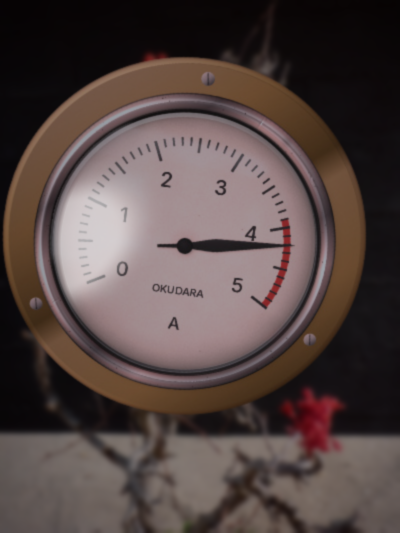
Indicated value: 4.2 A
